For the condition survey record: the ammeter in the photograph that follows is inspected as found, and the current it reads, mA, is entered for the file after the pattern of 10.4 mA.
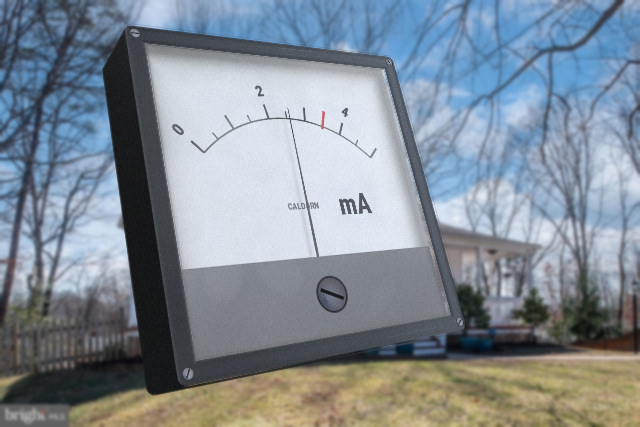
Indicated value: 2.5 mA
